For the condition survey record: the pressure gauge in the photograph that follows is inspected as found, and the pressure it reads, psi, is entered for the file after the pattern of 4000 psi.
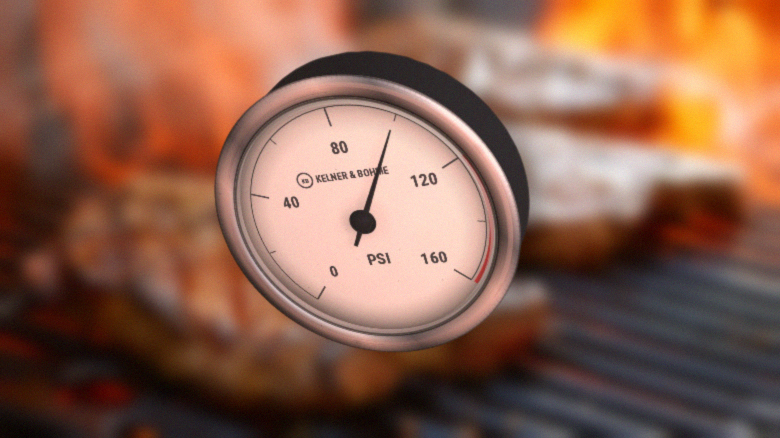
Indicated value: 100 psi
